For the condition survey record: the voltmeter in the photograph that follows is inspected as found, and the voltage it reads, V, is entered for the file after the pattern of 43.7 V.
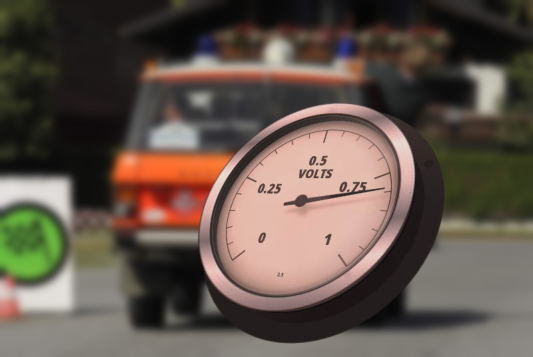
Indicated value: 0.8 V
